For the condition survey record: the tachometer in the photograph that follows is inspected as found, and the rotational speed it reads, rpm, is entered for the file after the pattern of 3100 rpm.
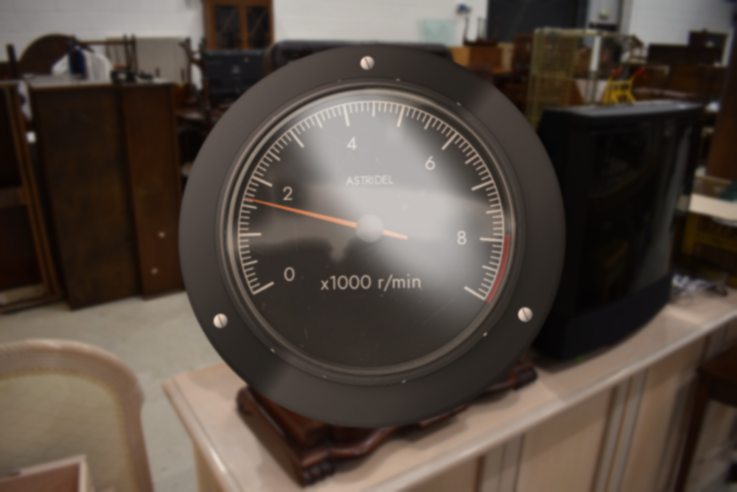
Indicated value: 1600 rpm
